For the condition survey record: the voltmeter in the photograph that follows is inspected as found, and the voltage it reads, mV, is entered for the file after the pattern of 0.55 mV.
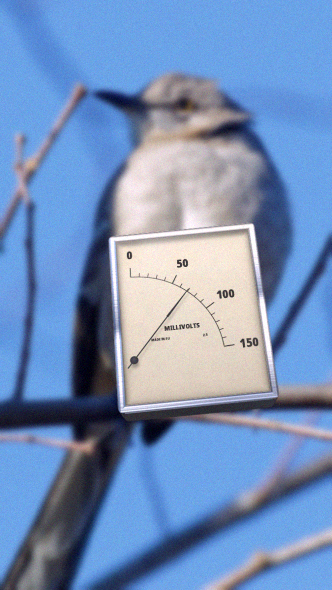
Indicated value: 70 mV
